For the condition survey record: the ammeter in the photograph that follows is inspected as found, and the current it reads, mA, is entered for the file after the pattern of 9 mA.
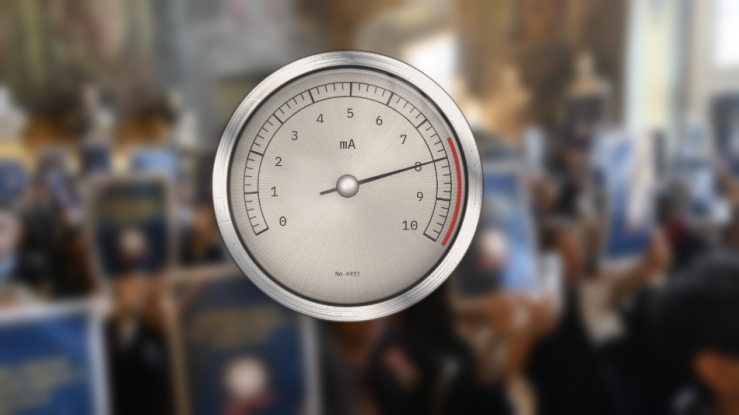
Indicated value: 8 mA
